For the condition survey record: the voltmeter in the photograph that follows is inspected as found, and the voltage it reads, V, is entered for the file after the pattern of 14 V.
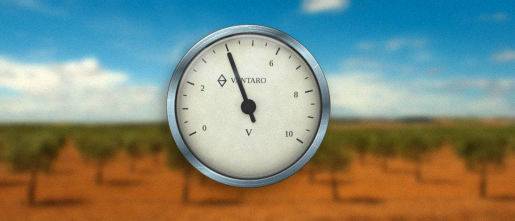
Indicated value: 4 V
